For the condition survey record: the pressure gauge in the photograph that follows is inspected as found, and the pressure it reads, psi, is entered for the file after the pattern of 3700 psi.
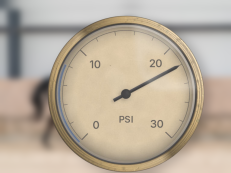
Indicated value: 22 psi
